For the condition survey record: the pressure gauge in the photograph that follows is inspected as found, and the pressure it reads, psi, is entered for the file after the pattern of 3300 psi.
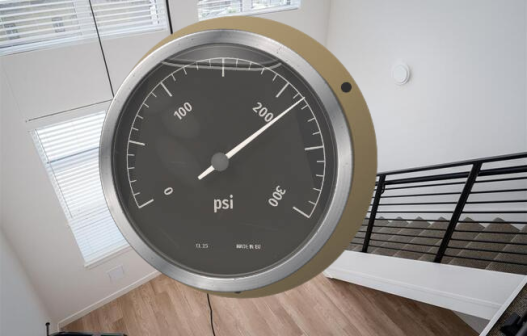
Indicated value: 215 psi
